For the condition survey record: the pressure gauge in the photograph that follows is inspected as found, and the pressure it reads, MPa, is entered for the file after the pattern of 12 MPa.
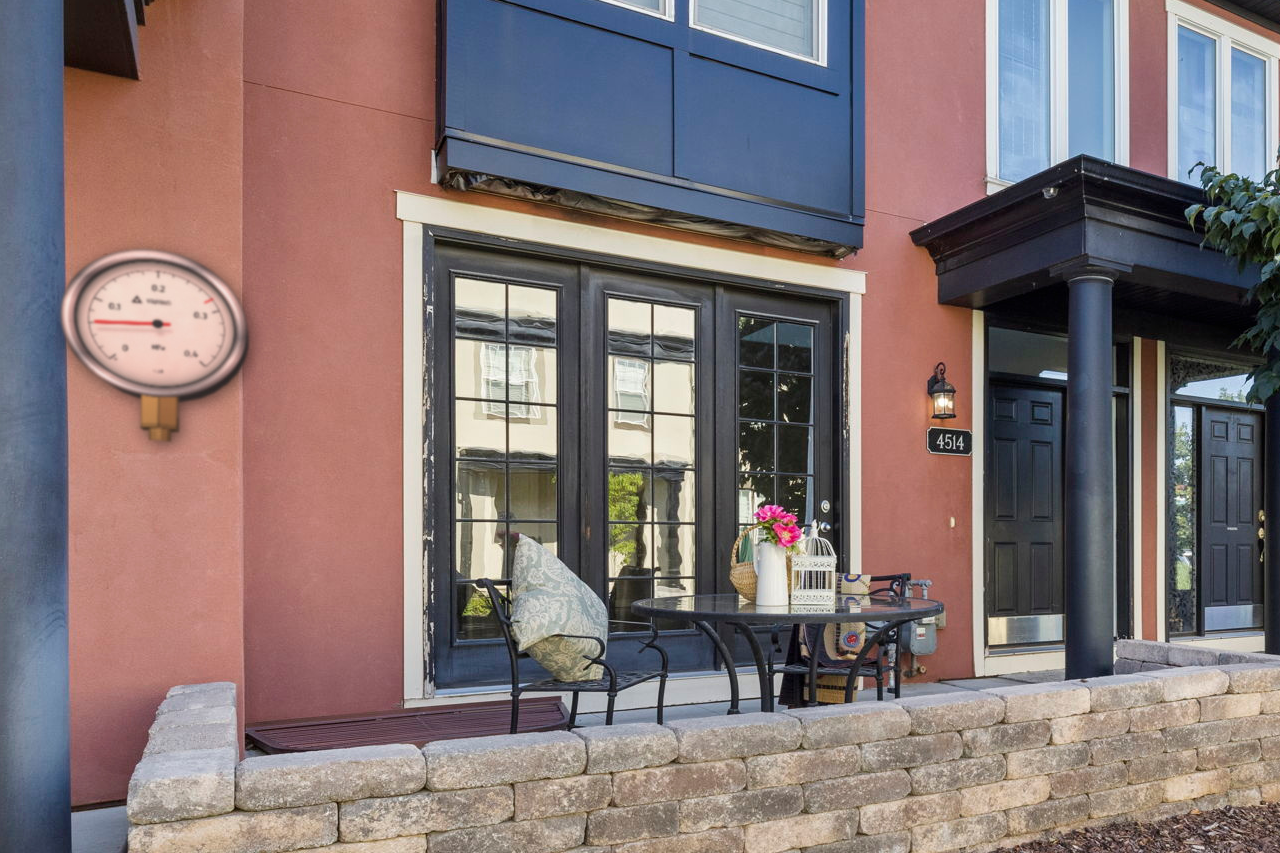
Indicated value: 0.06 MPa
